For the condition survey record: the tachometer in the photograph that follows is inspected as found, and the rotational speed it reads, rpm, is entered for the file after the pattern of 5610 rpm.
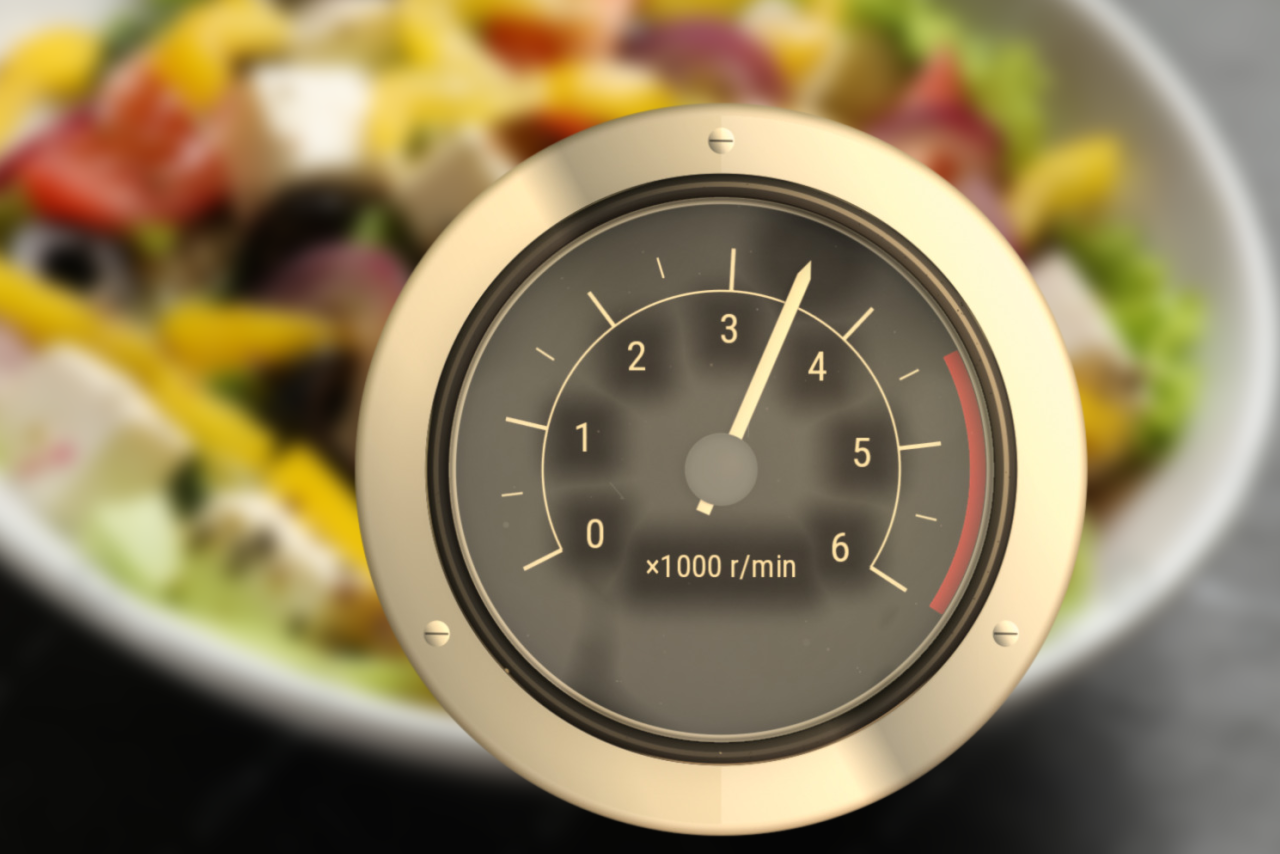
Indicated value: 3500 rpm
